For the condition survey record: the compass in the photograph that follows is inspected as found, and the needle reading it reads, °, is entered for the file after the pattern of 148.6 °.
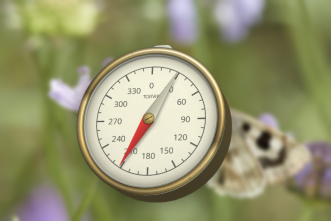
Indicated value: 210 °
